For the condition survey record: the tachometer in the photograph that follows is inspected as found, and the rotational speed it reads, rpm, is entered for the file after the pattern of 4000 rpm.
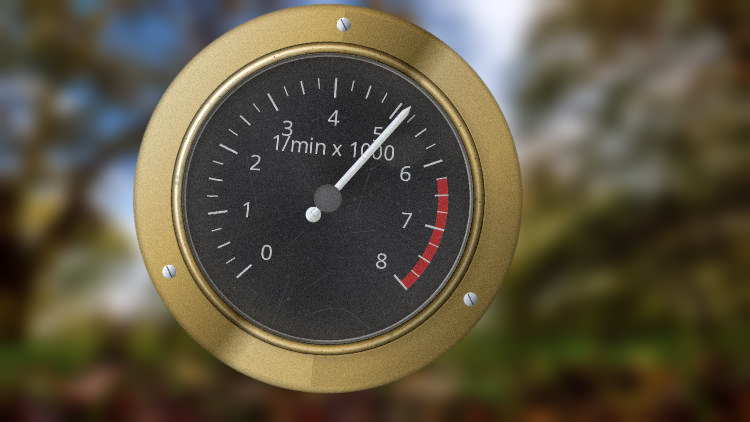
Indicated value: 5125 rpm
